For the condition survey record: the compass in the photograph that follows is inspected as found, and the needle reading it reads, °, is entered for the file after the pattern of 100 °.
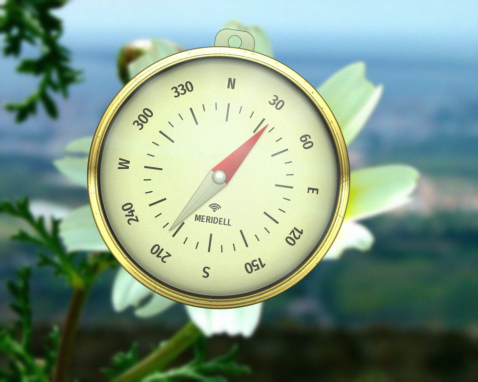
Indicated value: 35 °
